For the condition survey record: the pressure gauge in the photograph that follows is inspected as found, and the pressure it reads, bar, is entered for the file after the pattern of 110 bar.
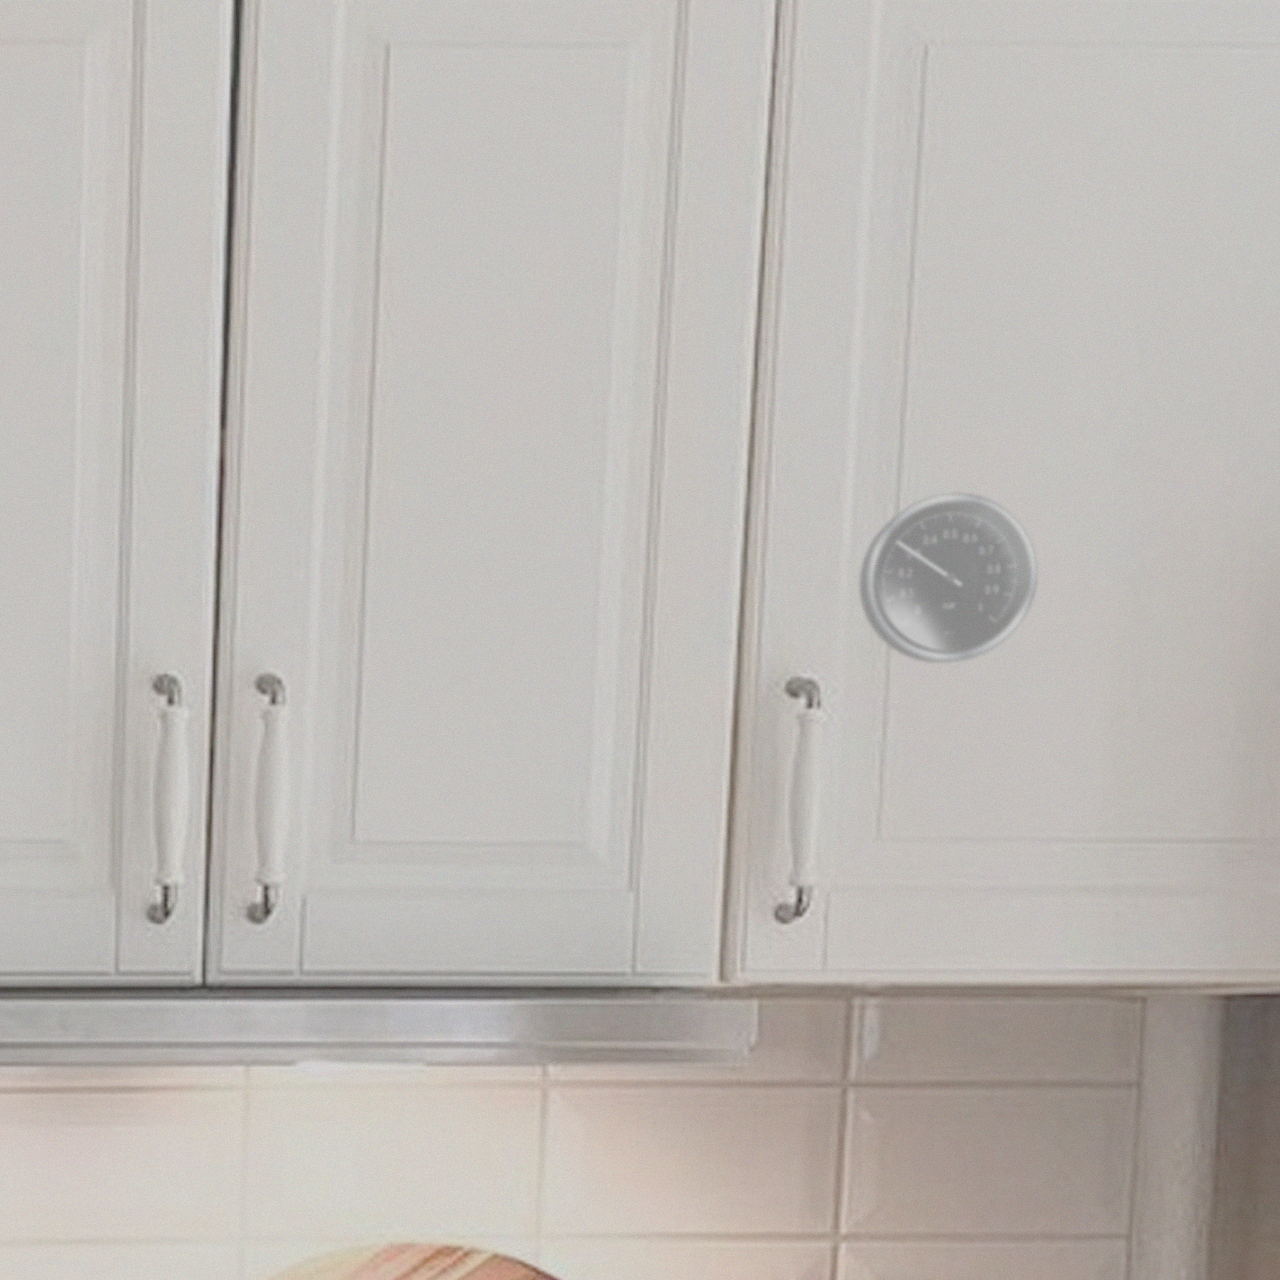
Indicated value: 0.3 bar
